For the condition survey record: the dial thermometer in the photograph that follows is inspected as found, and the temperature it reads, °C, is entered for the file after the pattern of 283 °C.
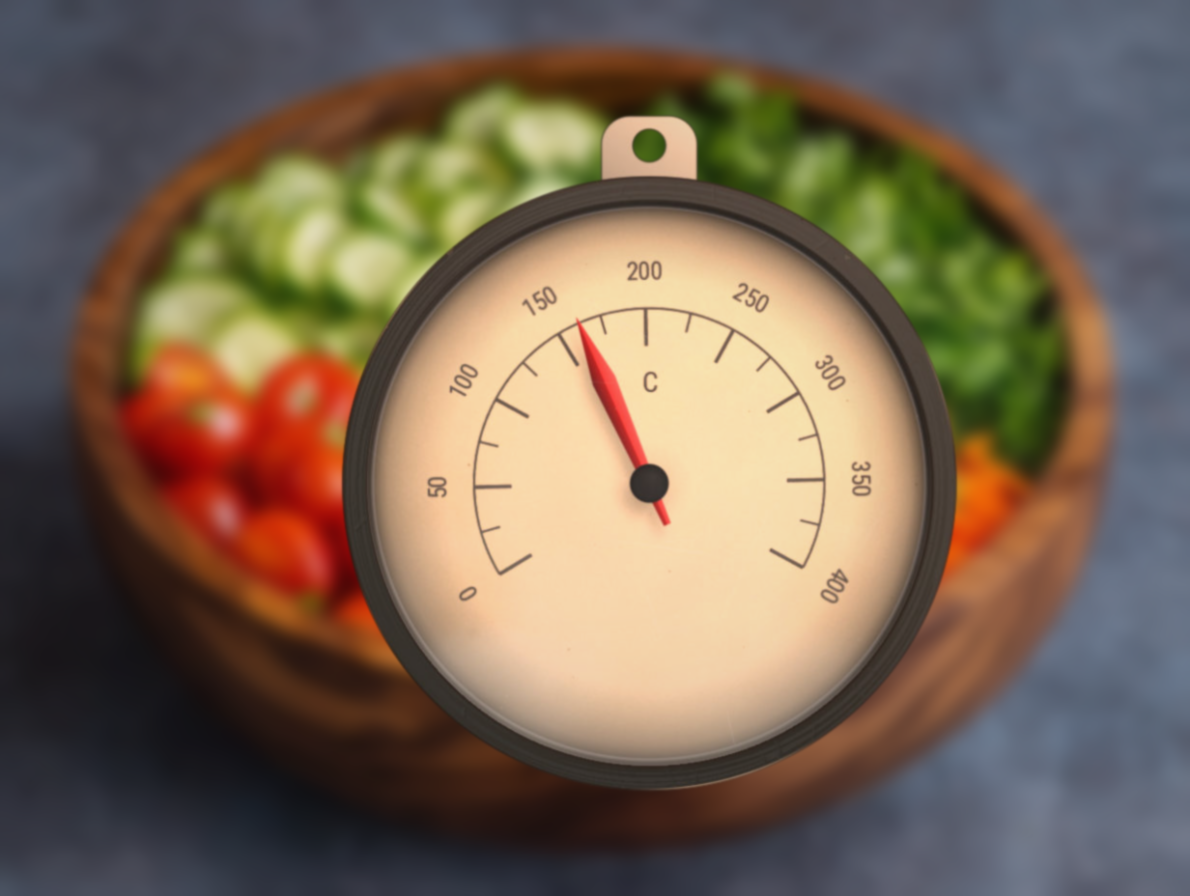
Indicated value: 162.5 °C
